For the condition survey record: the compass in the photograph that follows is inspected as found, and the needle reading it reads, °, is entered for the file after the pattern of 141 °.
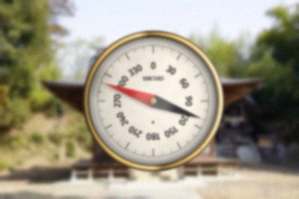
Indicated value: 290 °
